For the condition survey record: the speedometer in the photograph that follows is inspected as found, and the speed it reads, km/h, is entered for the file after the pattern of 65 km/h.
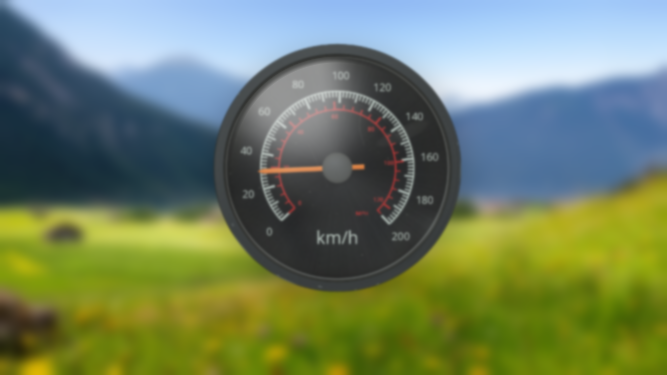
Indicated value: 30 km/h
